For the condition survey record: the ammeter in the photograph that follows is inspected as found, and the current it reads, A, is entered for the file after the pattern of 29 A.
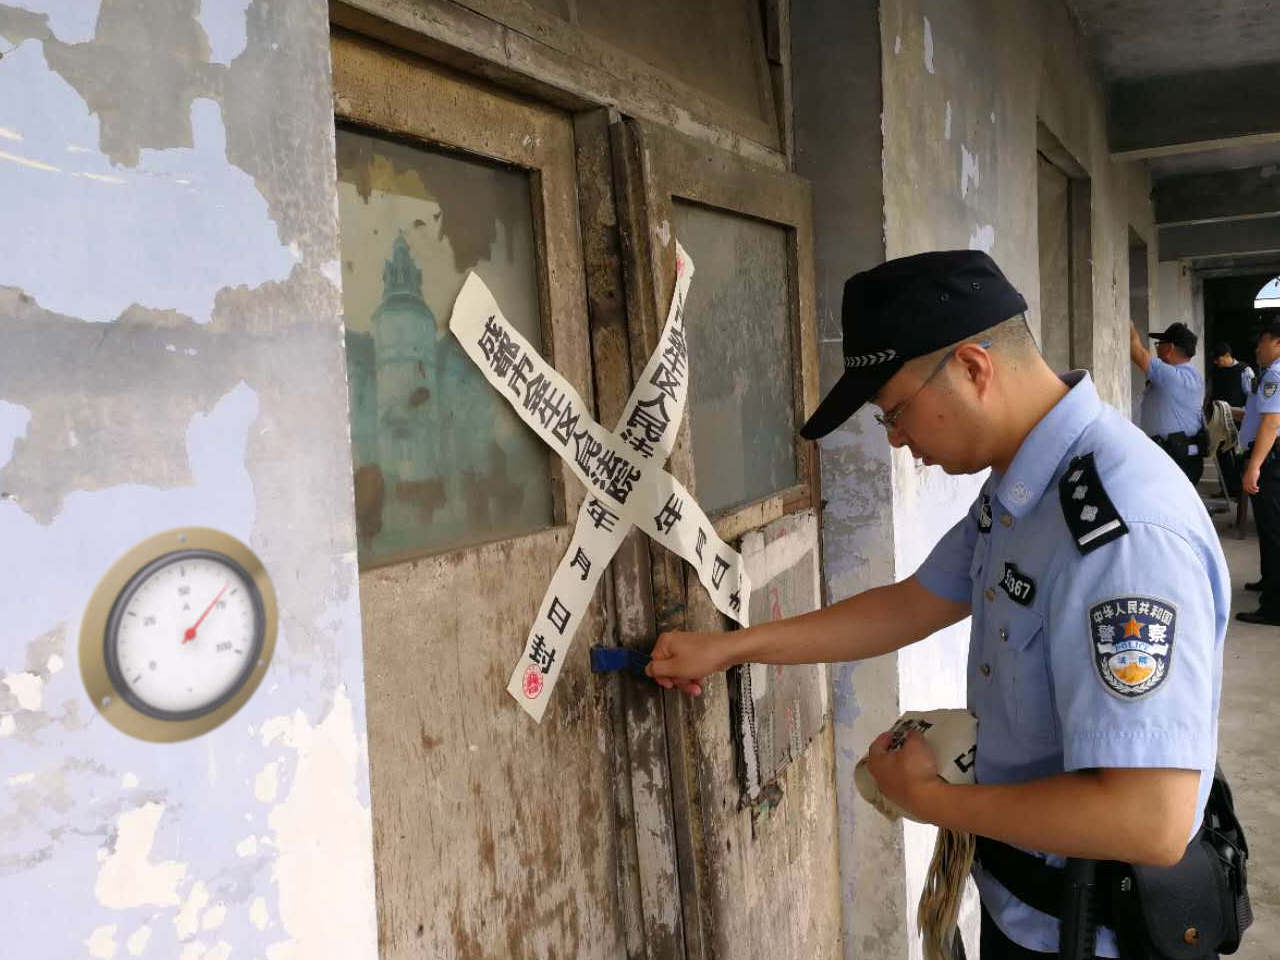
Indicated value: 70 A
